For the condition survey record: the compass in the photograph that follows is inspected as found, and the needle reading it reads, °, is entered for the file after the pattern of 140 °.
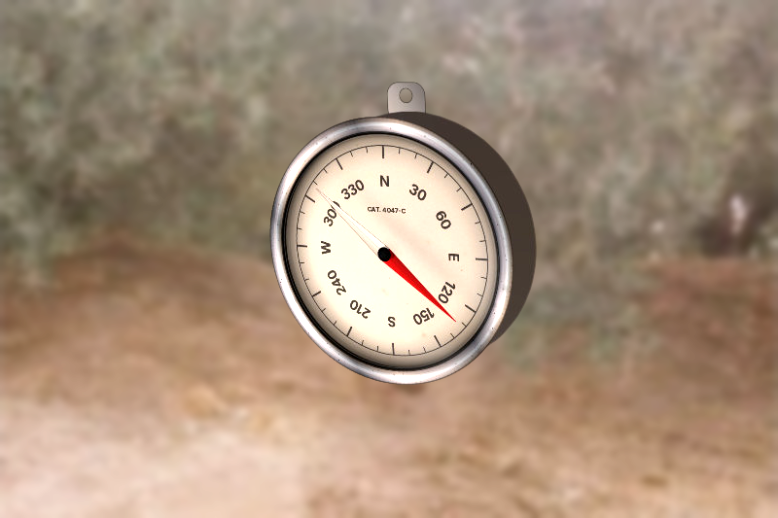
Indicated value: 130 °
